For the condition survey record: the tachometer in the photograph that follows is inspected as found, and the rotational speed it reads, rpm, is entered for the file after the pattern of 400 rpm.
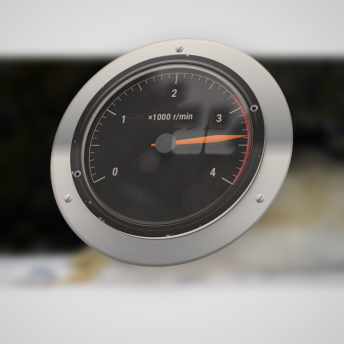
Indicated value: 3400 rpm
